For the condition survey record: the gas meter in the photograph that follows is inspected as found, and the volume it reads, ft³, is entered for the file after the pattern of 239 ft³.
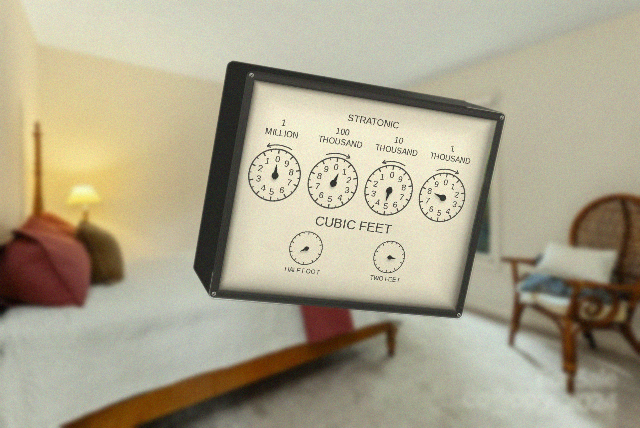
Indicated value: 4800 ft³
